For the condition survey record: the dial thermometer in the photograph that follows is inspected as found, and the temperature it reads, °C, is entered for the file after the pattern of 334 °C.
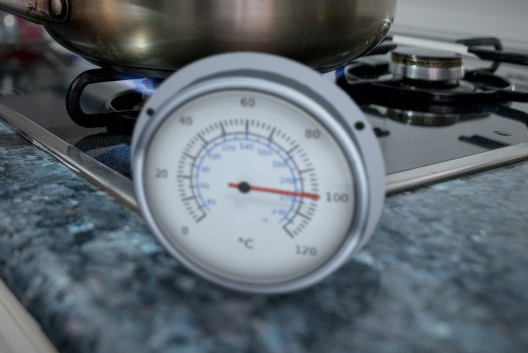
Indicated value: 100 °C
